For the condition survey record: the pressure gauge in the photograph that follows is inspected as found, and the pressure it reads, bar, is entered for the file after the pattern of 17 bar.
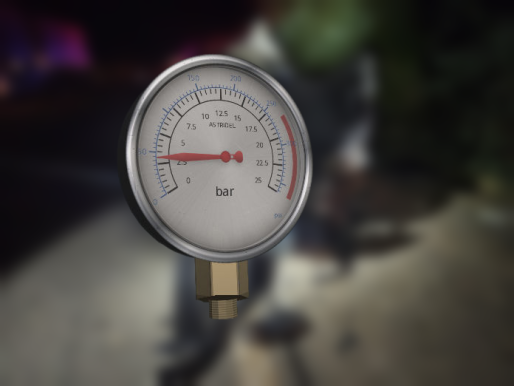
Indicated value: 3 bar
